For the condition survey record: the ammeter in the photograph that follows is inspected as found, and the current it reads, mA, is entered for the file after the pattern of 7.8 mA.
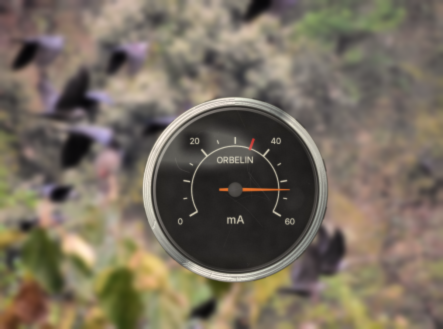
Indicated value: 52.5 mA
